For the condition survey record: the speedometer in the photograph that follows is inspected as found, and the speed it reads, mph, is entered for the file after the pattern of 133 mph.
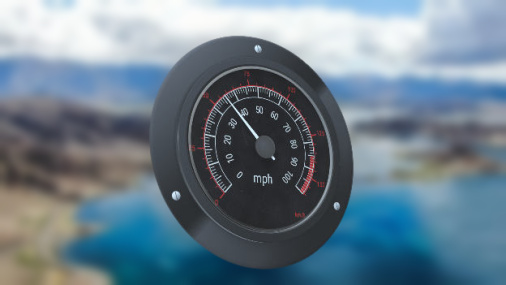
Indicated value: 35 mph
